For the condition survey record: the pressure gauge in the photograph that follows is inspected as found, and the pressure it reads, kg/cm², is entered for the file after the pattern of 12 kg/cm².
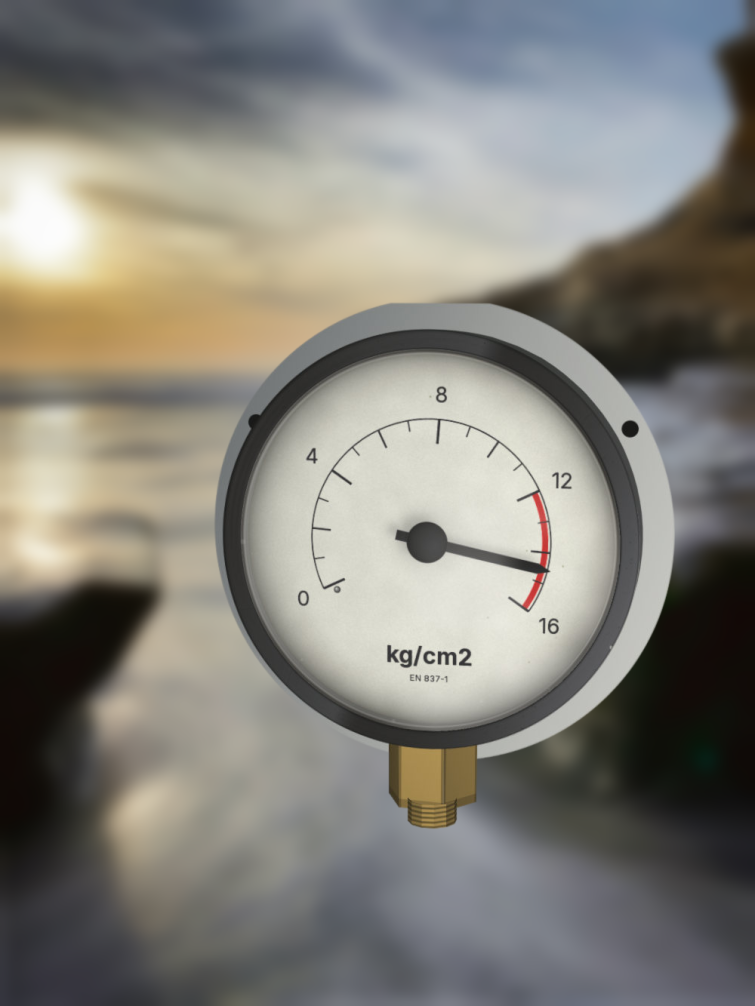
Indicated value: 14.5 kg/cm²
